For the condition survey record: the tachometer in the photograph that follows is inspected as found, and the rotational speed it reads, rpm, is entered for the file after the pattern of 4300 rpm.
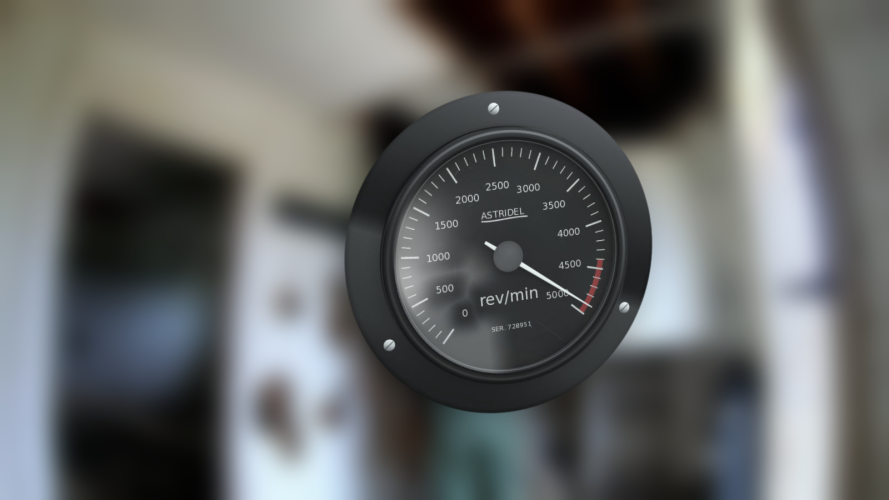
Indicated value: 4900 rpm
